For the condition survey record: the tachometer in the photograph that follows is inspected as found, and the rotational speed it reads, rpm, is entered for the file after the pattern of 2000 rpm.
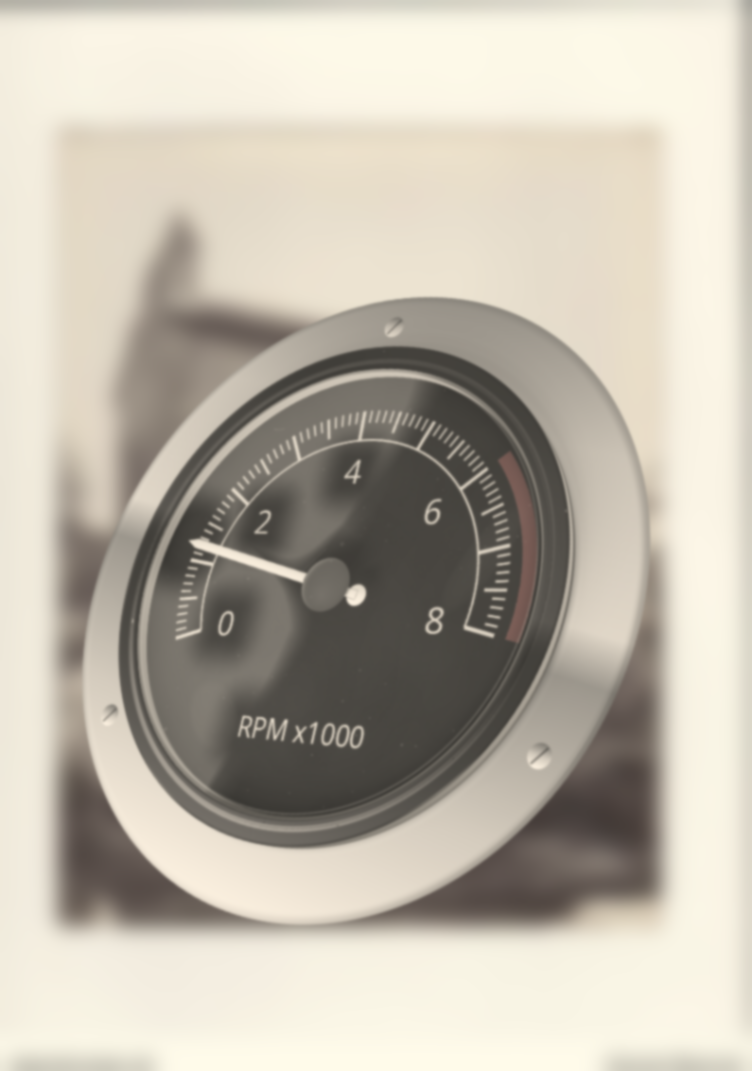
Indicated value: 1200 rpm
